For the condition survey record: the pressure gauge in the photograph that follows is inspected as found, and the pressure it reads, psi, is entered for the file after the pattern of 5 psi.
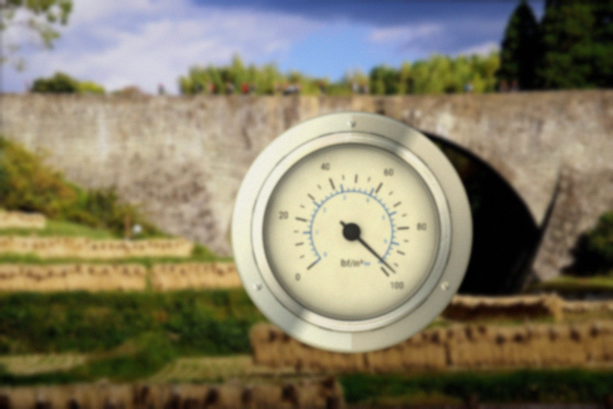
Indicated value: 97.5 psi
